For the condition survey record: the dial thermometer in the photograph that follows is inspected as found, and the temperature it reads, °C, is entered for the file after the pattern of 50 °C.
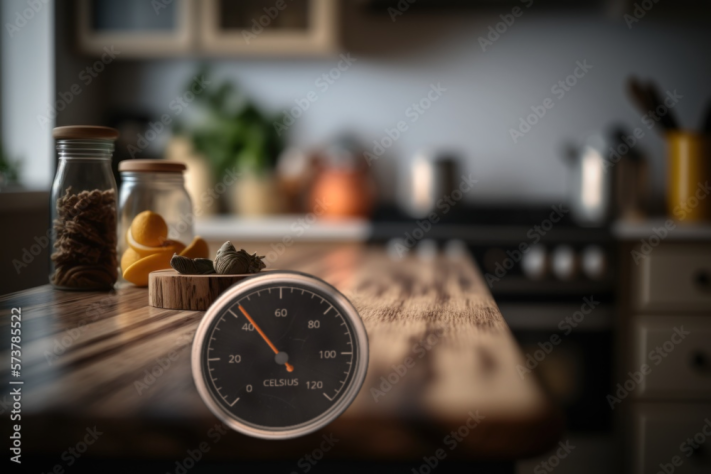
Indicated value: 44 °C
